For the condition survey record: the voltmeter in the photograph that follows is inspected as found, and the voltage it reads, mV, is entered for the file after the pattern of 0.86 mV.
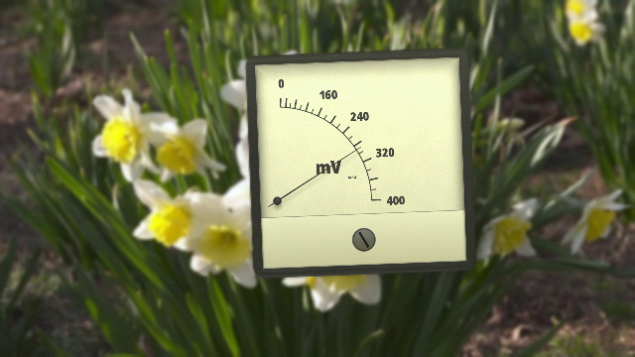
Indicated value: 290 mV
